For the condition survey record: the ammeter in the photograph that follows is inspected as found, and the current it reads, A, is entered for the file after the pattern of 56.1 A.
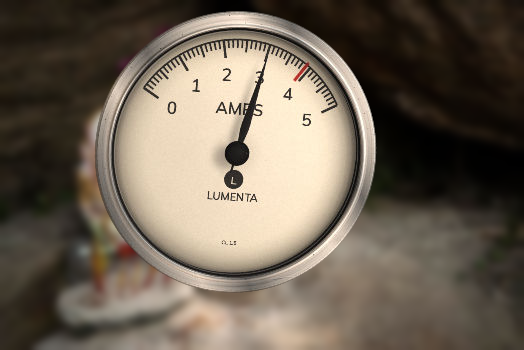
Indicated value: 3 A
